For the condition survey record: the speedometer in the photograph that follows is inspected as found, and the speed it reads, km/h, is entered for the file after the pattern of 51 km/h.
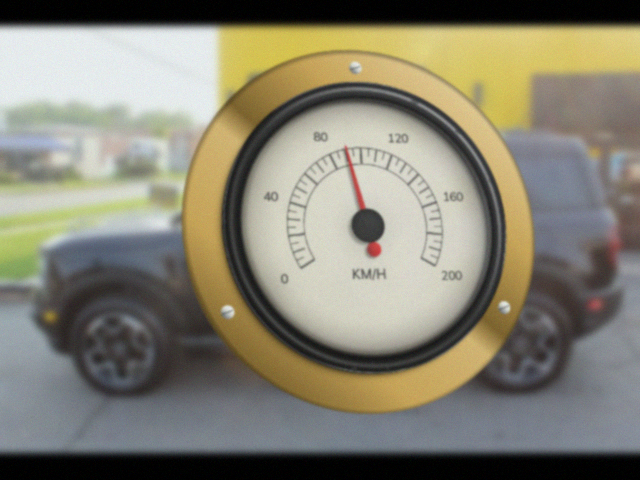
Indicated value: 90 km/h
